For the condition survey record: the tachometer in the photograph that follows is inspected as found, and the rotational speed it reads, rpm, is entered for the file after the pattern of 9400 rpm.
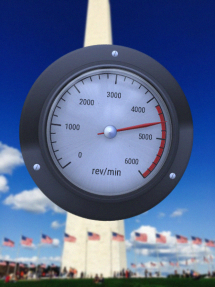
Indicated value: 4600 rpm
